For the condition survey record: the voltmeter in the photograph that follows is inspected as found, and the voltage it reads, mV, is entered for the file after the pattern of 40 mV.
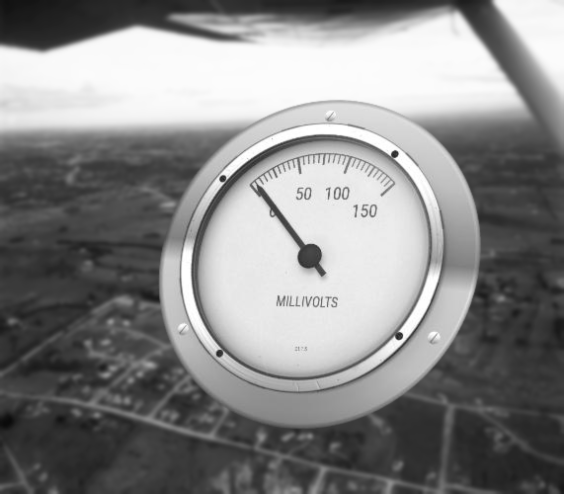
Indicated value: 5 mV
